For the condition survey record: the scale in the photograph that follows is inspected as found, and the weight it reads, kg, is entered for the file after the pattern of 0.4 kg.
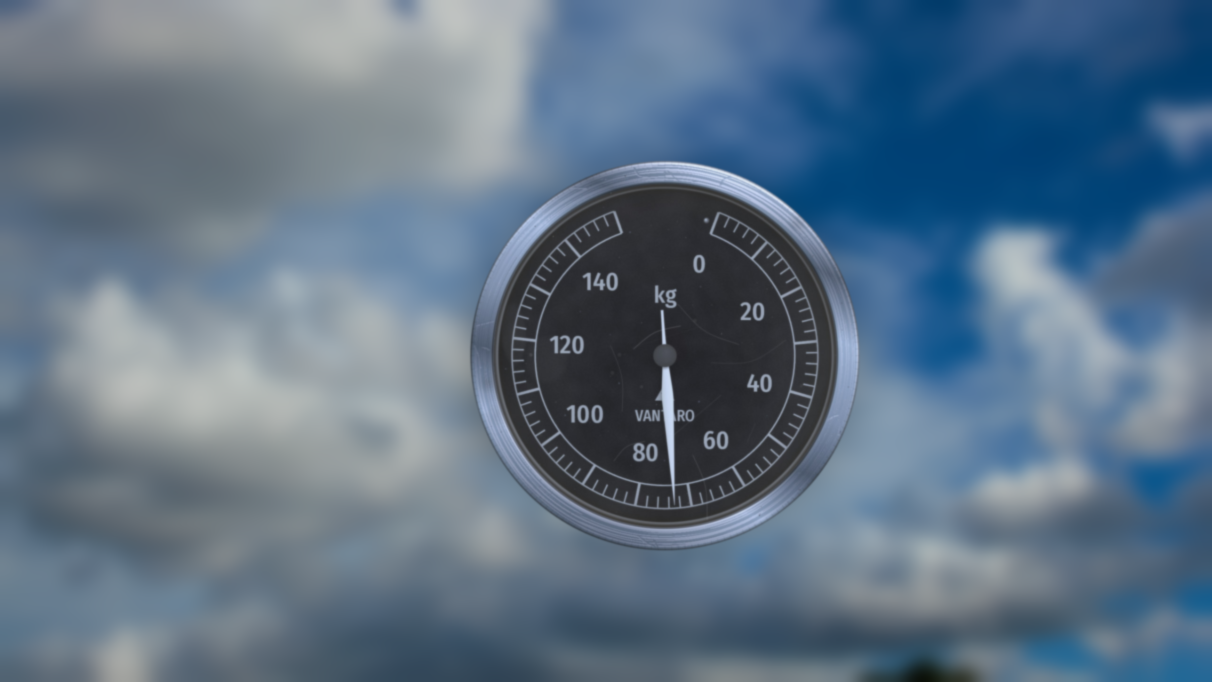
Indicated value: 73 kg
